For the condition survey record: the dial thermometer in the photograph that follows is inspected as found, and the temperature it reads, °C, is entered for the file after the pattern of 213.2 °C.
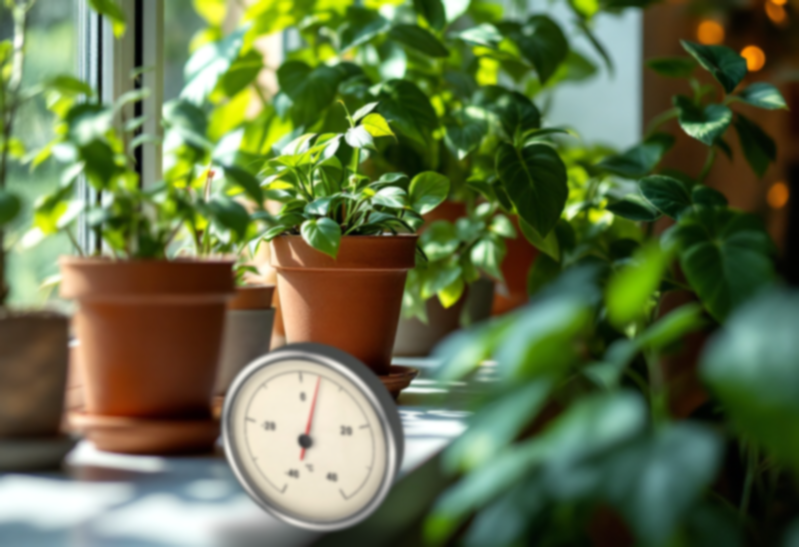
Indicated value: 5 °C
